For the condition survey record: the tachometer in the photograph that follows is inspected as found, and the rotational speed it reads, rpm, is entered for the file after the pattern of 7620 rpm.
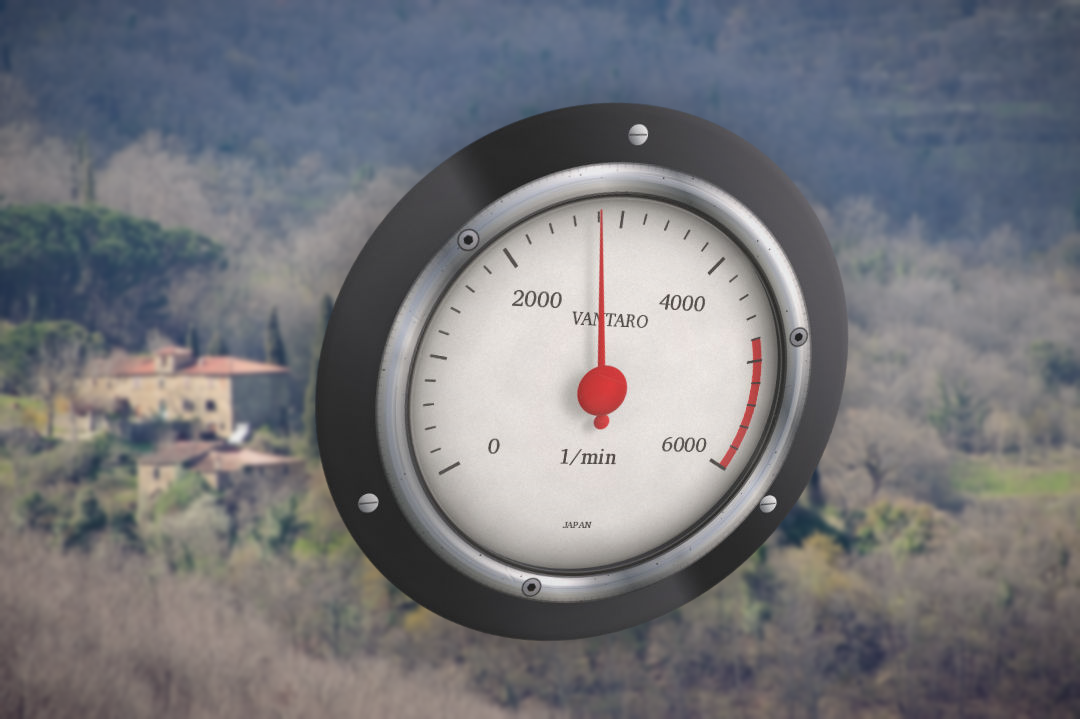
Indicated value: 2800 rpm
